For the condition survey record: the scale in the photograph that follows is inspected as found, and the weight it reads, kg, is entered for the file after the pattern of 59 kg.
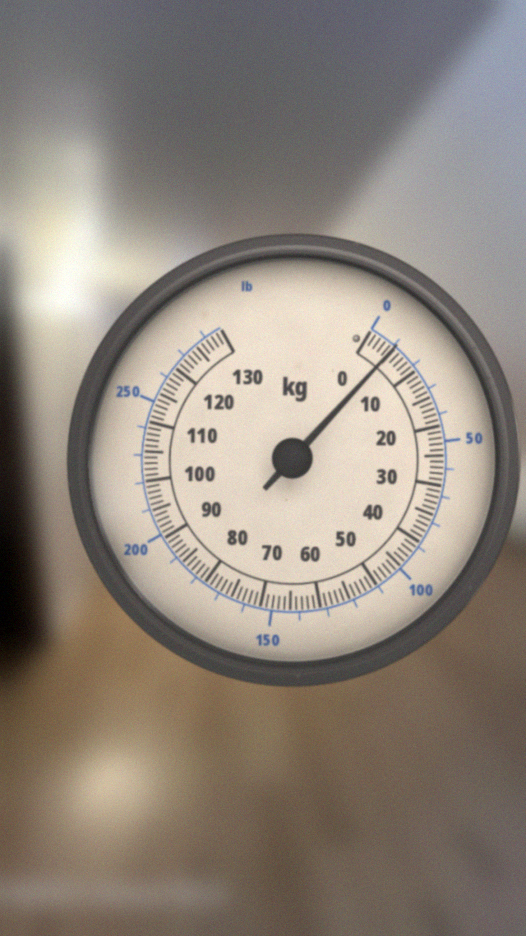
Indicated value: 5 kg
